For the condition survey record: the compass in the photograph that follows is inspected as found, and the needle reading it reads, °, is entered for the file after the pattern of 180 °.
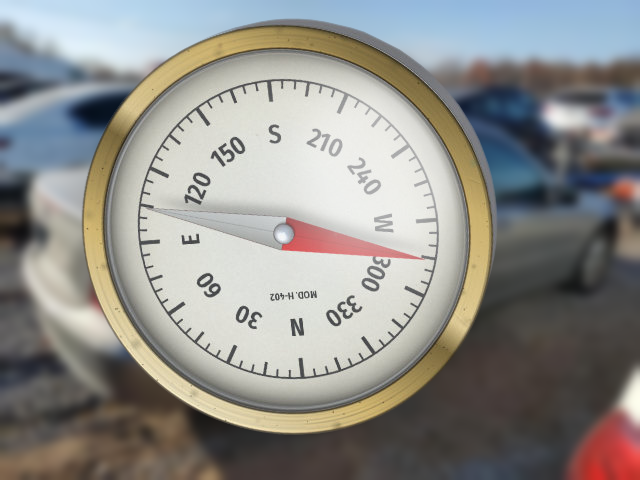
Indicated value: 285 °
